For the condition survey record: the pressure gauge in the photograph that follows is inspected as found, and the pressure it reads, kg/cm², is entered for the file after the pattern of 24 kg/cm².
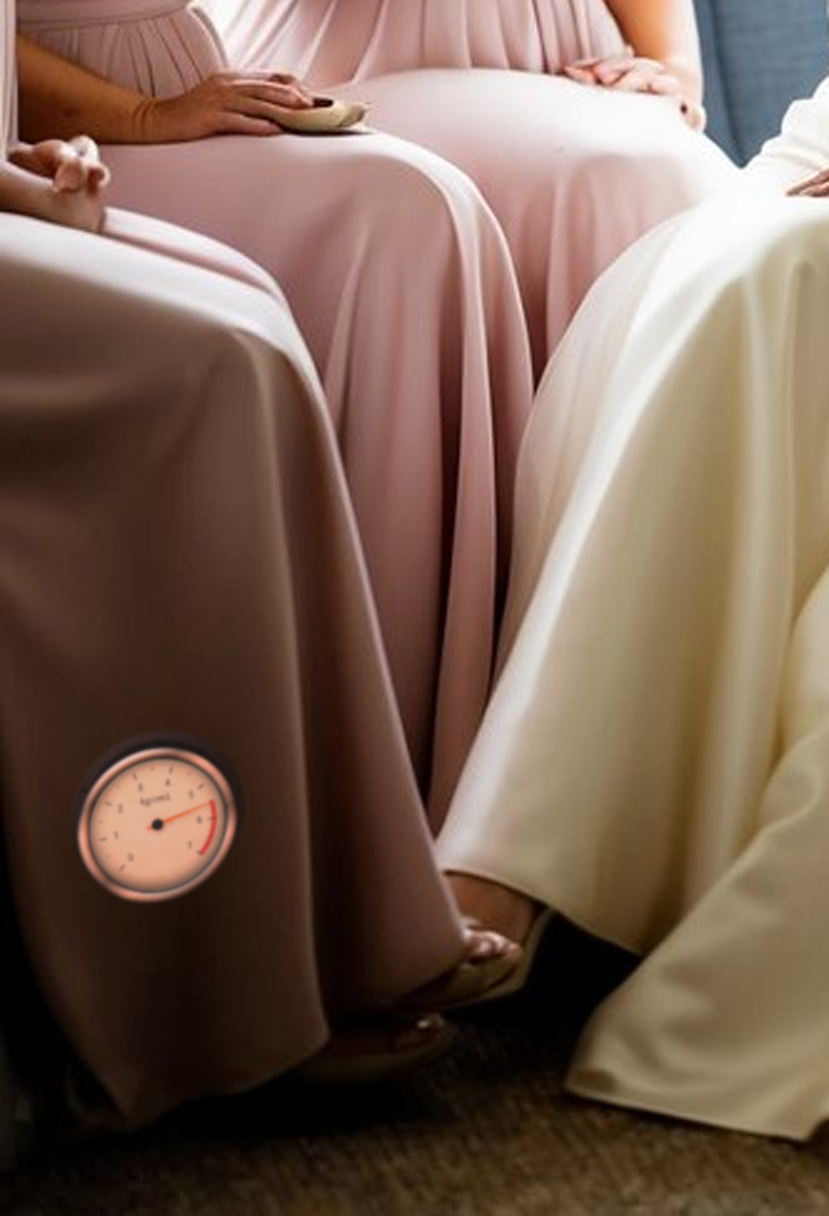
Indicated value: 5.5 kg/cm²
